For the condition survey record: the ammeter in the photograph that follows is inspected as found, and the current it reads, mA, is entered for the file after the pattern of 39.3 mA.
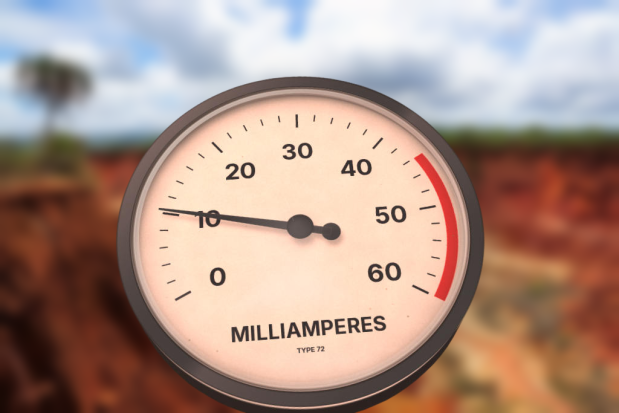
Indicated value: 10 mA
